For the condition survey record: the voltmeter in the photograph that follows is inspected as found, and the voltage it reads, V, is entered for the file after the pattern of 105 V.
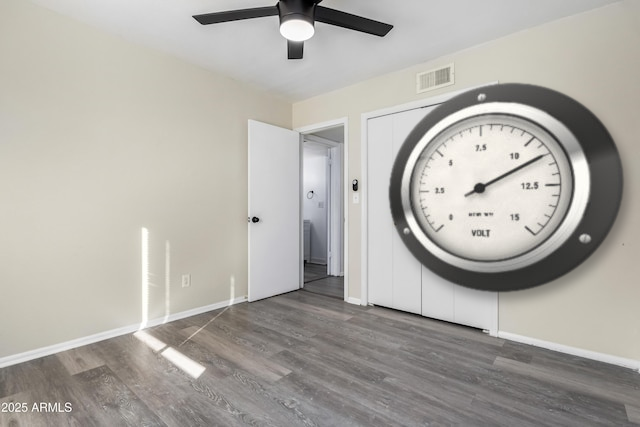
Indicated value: 11 V
